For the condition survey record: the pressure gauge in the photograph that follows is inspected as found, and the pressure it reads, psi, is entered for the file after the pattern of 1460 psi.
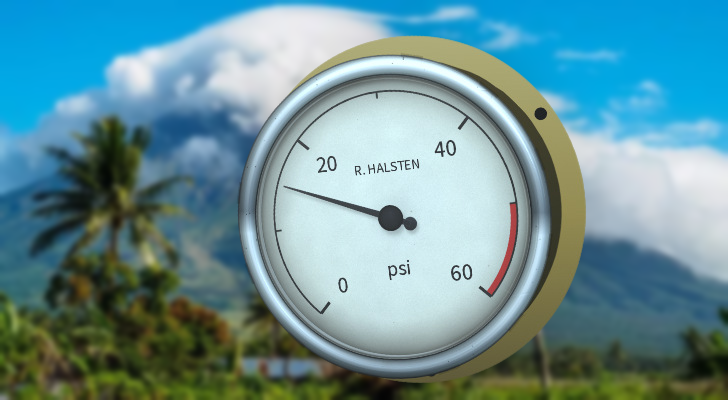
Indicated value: 15 psi
